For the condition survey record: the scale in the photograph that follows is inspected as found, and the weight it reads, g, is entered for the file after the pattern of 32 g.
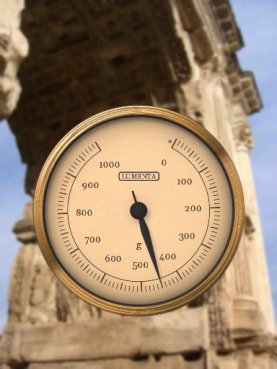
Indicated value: 450 g
